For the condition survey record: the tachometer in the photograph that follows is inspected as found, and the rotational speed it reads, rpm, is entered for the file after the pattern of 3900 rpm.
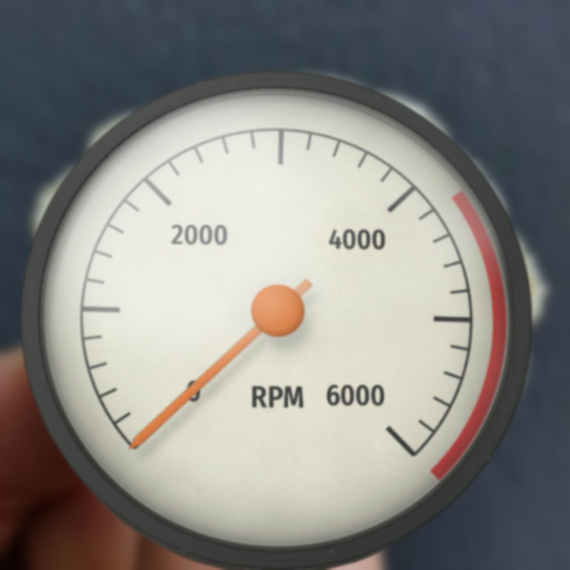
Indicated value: 0 rpm
